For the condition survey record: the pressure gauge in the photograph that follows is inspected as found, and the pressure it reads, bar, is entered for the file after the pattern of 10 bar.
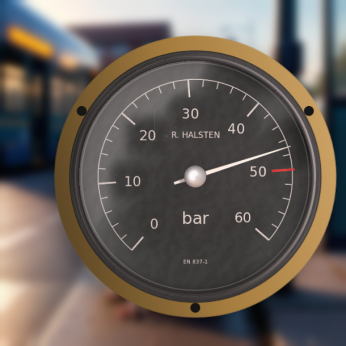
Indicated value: 47 bar
